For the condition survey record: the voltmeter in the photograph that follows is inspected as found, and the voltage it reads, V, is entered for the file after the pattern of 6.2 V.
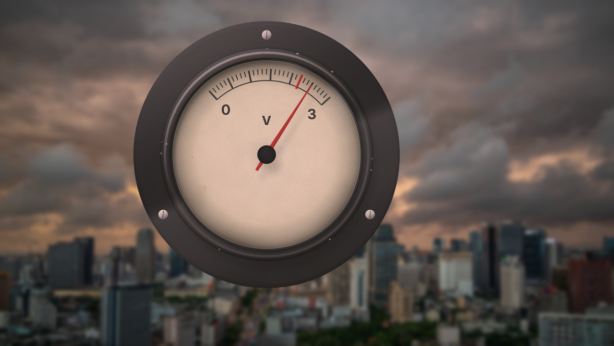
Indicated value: 2.5 V
